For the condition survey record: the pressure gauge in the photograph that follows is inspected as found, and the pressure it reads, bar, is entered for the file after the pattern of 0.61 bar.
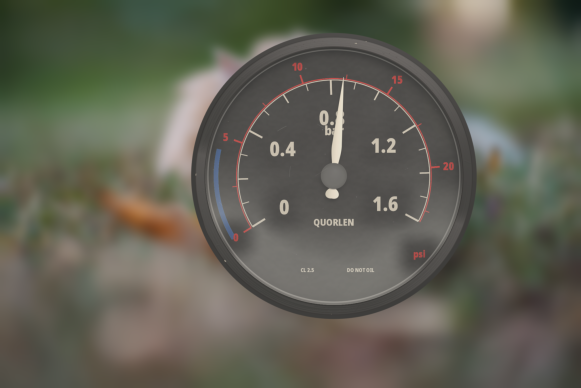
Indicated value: 0.85 bar
